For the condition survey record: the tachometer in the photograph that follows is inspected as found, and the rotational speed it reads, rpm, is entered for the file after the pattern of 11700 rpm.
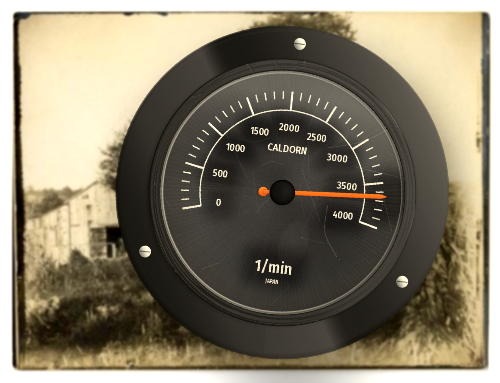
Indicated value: 3650 rpm
